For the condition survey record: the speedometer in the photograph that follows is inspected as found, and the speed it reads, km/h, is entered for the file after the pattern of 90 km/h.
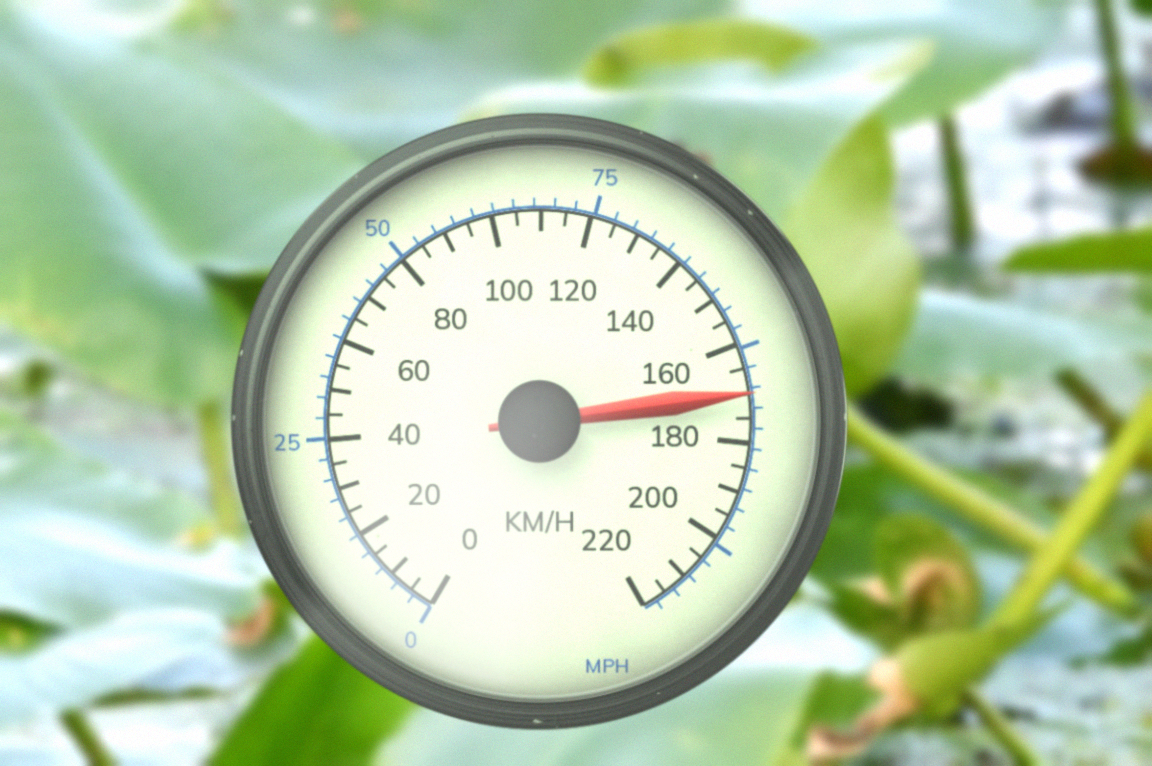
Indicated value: 170 km/h
